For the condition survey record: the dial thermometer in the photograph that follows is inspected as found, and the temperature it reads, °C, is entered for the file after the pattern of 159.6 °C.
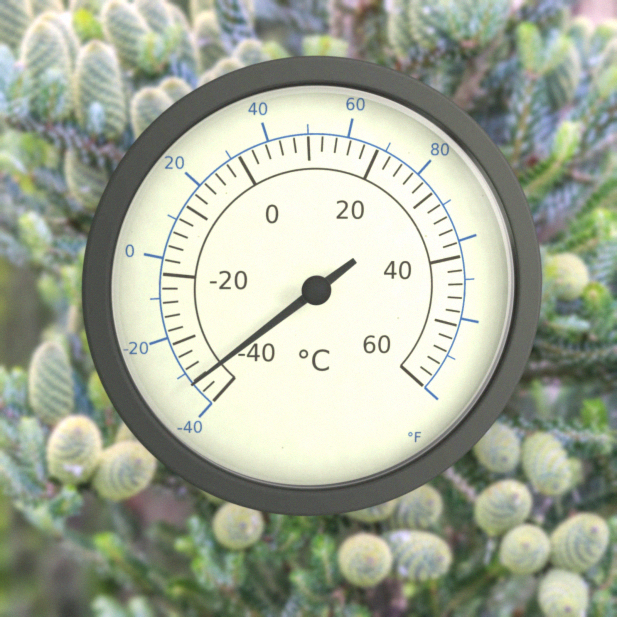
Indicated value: -36 °C
